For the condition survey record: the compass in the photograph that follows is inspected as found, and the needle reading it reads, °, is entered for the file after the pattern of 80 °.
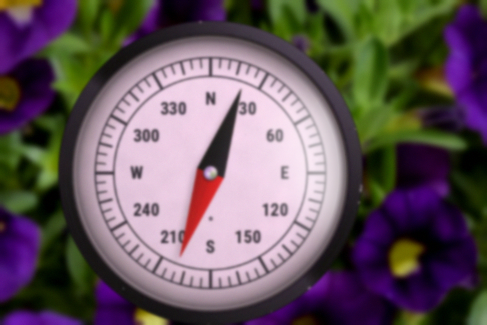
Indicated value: 200 °
